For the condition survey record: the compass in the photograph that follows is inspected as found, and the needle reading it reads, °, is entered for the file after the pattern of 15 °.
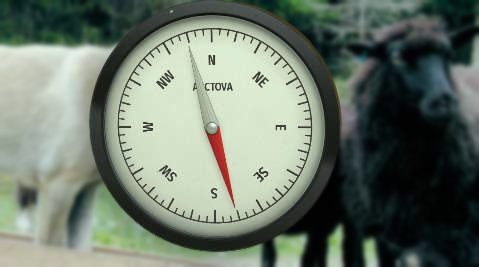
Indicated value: 165 °
